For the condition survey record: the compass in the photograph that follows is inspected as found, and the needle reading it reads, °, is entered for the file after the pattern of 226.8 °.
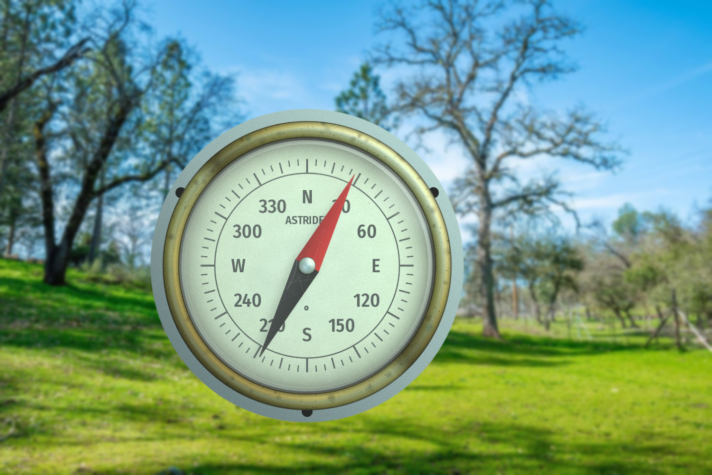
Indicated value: 27.5 °
